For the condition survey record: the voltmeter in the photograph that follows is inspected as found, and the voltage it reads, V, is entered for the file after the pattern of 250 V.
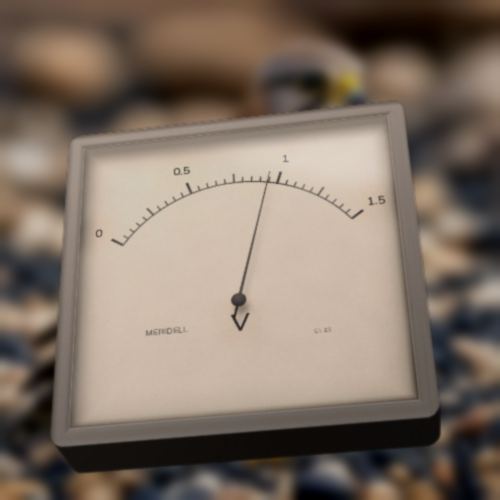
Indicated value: 0.95 V
